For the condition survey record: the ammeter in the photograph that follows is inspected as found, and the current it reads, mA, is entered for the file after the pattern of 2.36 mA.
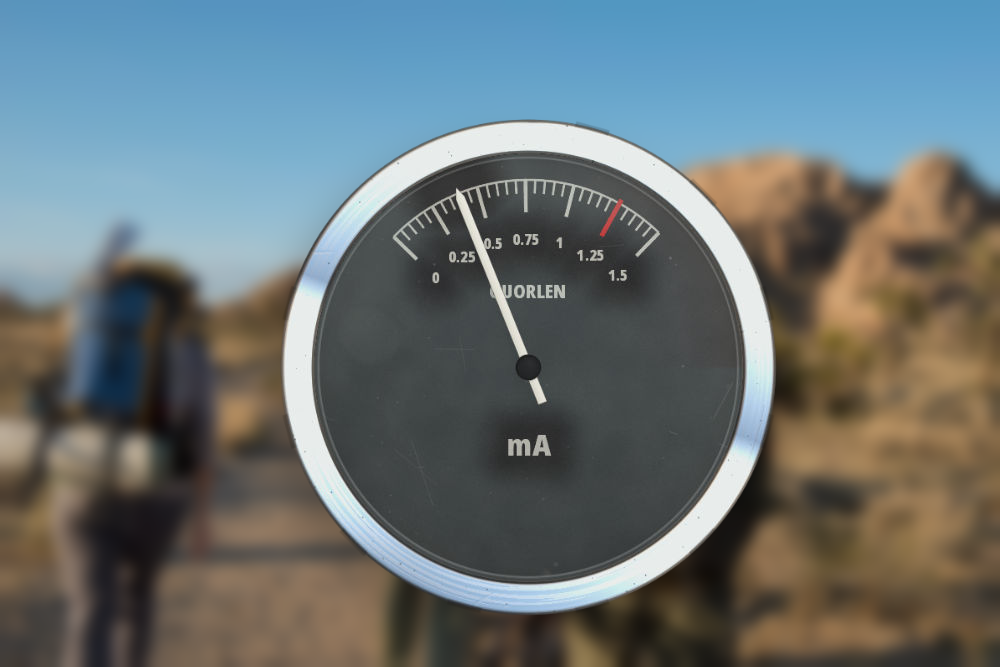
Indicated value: 0.4 mA
